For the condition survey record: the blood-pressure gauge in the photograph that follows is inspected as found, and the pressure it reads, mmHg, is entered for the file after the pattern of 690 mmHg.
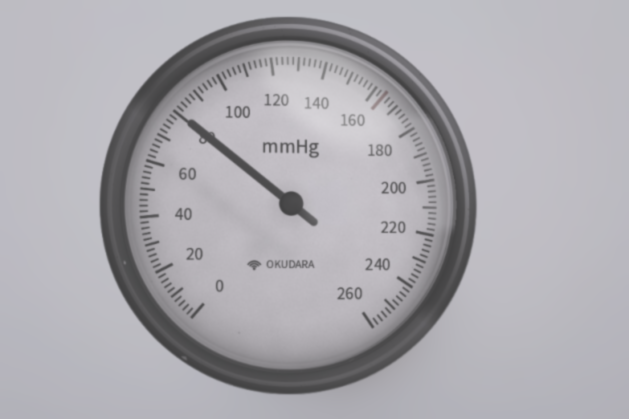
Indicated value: 80 mmHg
